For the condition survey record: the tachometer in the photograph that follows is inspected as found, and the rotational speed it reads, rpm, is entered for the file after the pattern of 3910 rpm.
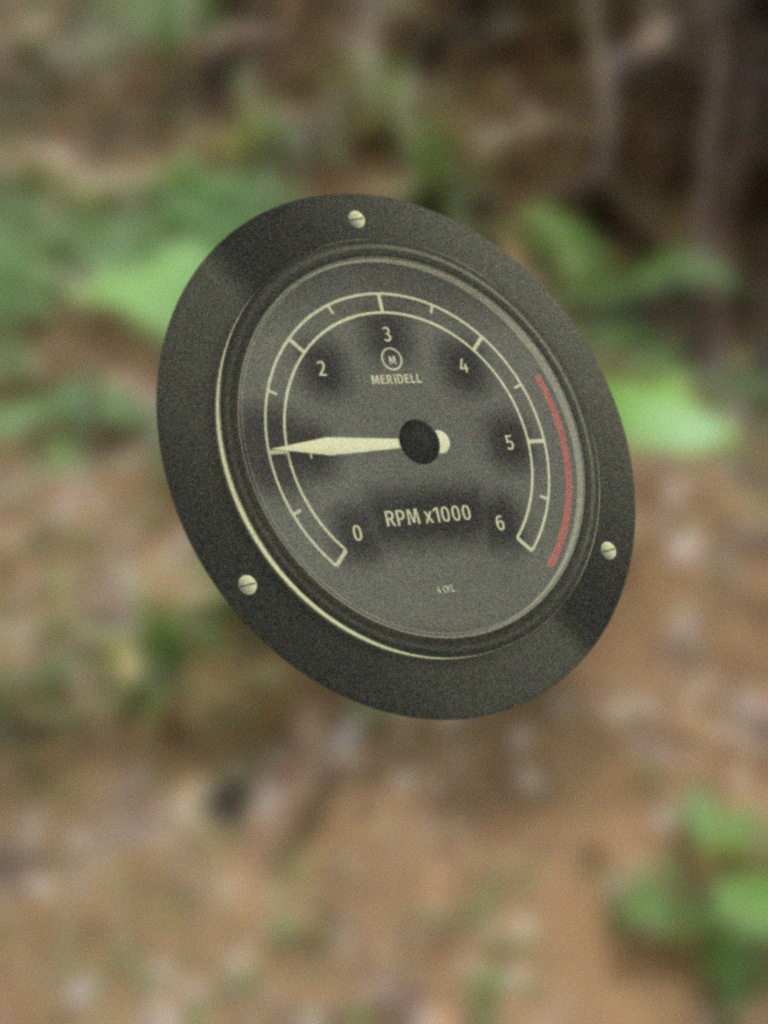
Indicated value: 1000 rpm
